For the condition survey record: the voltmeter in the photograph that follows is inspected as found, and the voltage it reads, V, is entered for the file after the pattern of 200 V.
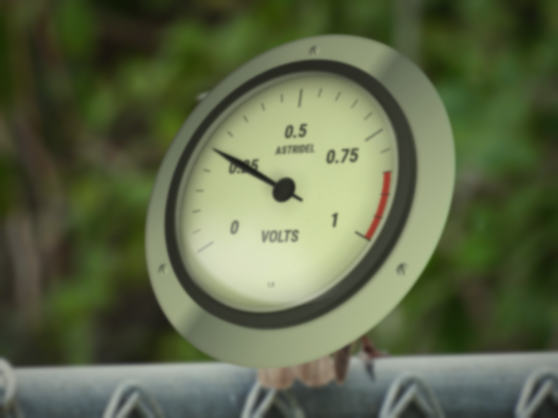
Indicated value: 0.25 V
